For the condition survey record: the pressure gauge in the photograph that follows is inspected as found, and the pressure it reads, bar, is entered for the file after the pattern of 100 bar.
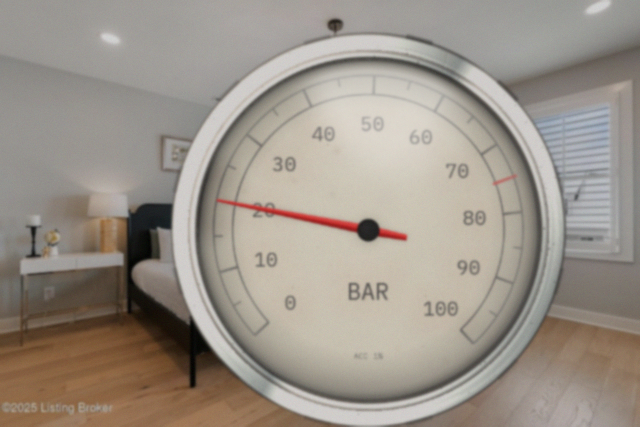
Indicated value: 20 bar
